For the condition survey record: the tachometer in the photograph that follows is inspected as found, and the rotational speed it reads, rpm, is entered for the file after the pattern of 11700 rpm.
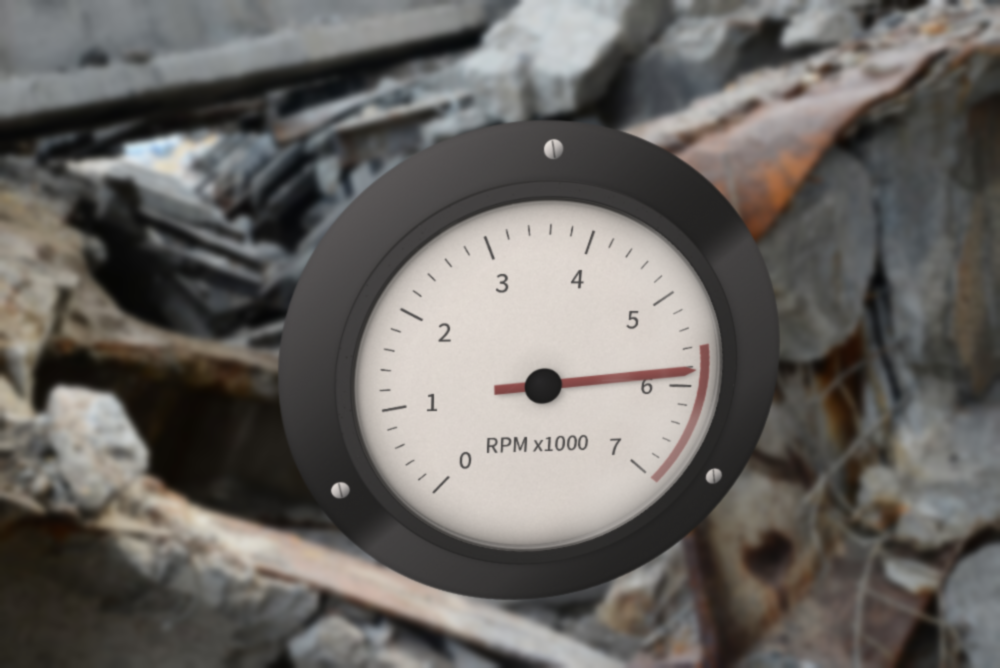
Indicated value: 5800 rpm
